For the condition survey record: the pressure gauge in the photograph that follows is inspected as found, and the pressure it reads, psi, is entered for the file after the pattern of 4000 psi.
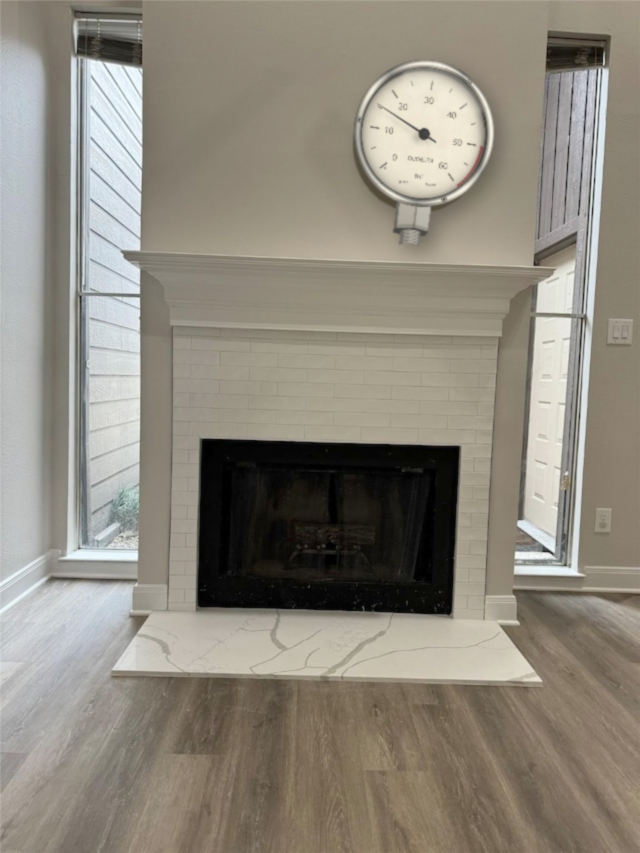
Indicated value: 15 psi
